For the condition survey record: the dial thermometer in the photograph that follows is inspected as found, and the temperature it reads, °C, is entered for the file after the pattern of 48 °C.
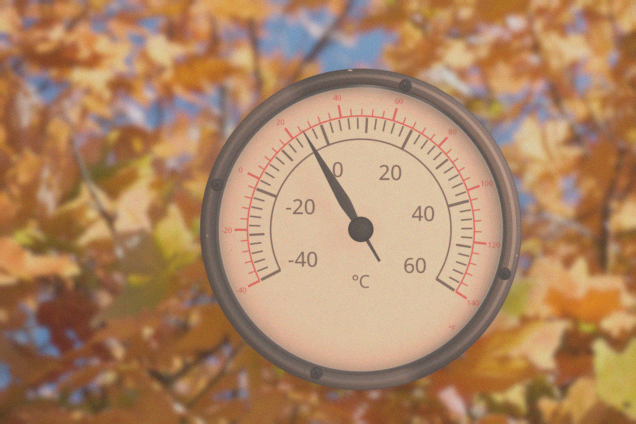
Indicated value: -4 °C
